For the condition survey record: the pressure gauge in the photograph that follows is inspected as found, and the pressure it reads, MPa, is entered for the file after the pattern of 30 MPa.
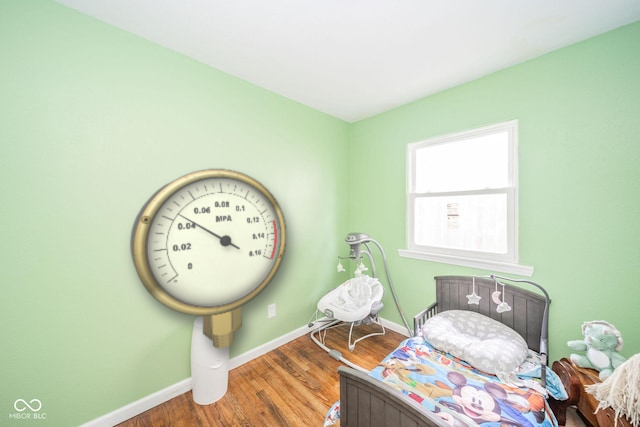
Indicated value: 0.045 MPa
